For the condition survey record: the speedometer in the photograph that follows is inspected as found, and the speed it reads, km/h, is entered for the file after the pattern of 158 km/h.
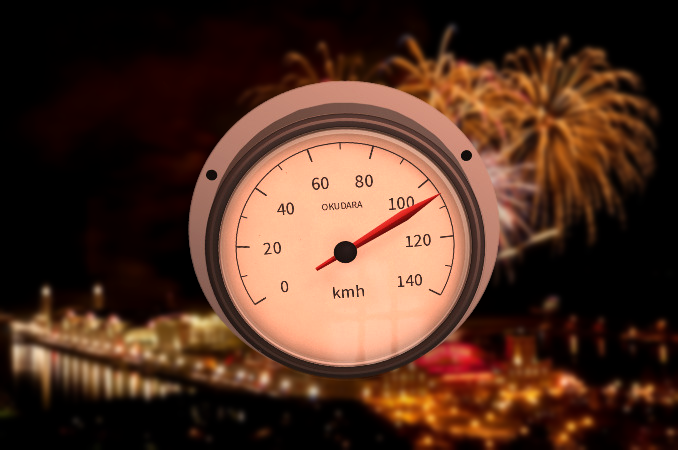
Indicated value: 105 km/h
